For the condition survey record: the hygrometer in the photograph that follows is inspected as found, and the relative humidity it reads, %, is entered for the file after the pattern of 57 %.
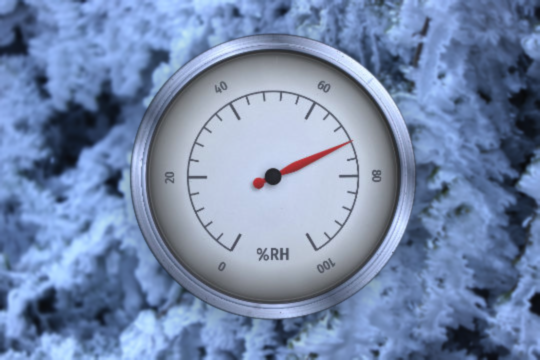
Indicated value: 72 %
